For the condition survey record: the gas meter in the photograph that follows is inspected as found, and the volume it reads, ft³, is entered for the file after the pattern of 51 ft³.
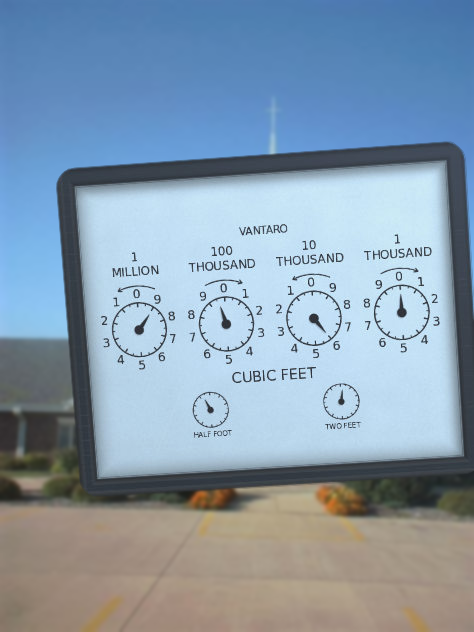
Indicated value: 896000 ft³
